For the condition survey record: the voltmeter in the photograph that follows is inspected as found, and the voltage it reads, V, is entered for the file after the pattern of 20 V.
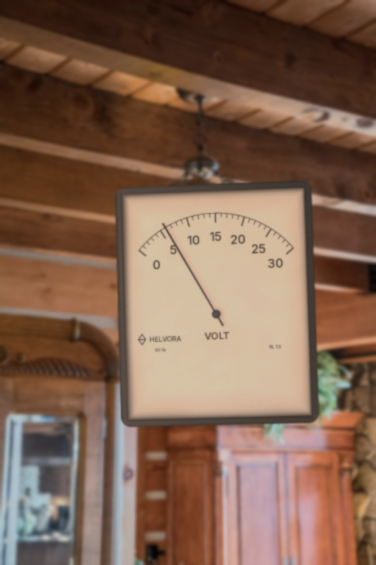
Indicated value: 6 V
